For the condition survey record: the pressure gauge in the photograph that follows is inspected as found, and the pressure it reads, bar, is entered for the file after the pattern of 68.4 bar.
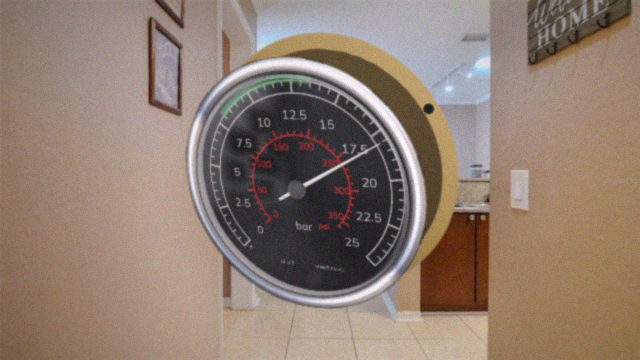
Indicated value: 18 bar
